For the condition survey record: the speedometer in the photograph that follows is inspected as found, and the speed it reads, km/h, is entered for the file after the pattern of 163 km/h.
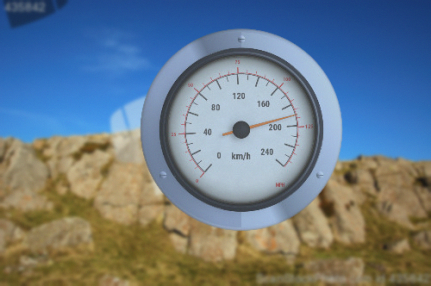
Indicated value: 190 km/h
